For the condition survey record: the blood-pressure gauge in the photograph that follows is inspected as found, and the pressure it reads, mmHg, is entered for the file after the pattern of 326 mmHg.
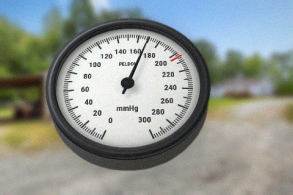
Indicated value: 170 mmHg
